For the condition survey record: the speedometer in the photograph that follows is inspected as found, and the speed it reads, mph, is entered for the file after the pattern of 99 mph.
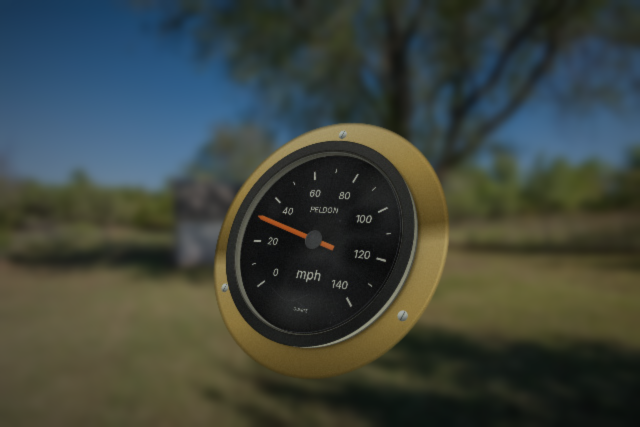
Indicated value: 30 mph
